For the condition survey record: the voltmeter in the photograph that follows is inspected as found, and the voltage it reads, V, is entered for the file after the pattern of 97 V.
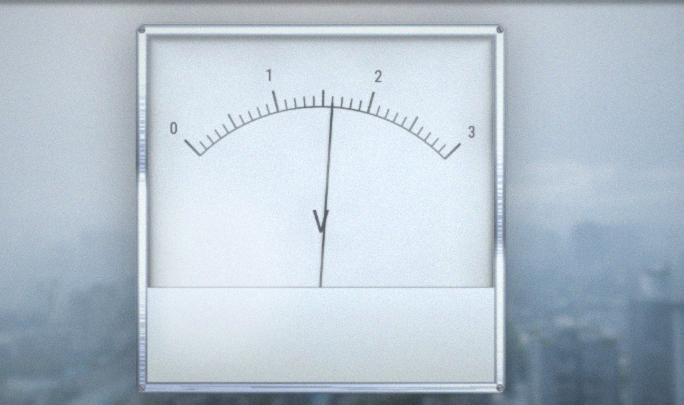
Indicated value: 1.6 V
